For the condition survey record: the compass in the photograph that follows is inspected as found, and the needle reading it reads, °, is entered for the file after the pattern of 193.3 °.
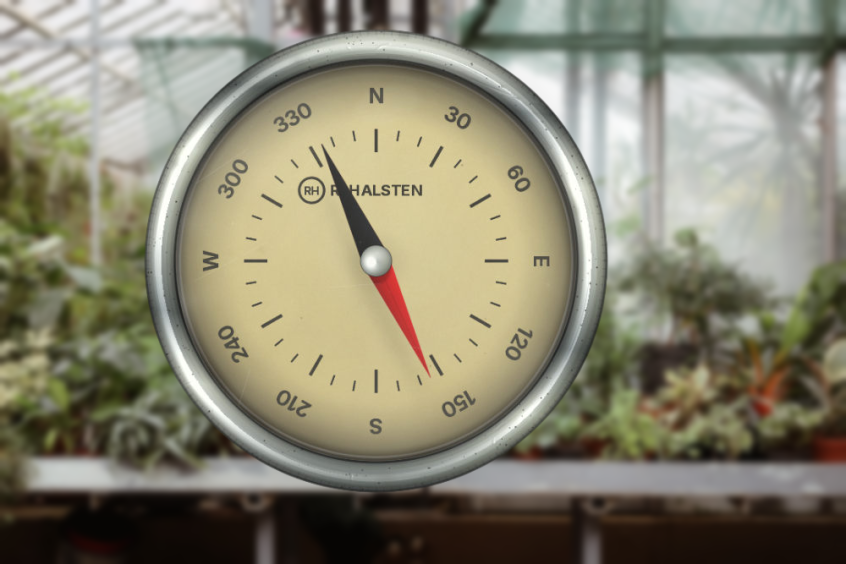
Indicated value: 155 °
